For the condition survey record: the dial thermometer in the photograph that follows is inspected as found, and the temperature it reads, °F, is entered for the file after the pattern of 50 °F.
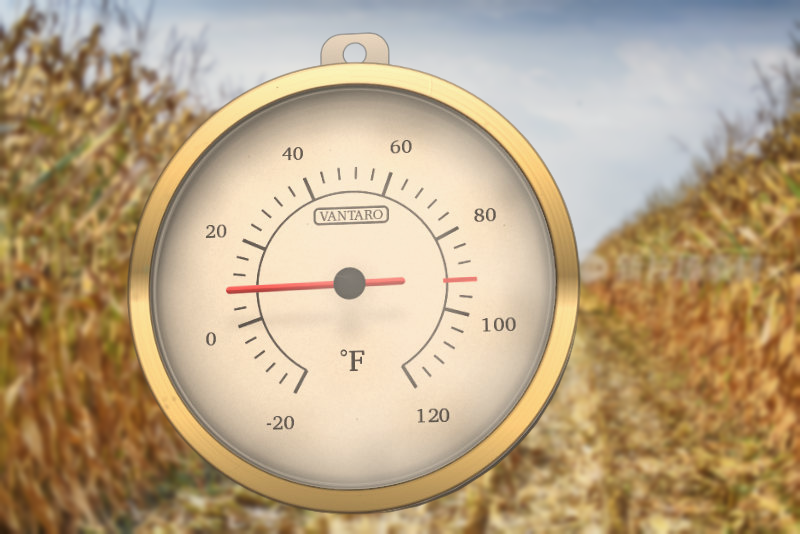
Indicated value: 8 °F
